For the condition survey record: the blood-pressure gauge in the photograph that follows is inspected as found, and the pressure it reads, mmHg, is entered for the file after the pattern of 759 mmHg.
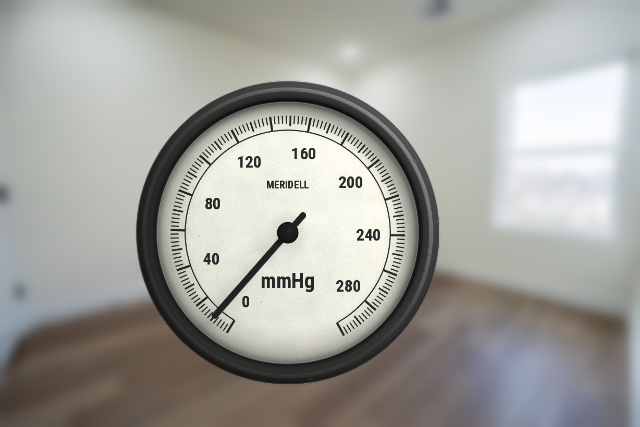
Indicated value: 10 mmHg
